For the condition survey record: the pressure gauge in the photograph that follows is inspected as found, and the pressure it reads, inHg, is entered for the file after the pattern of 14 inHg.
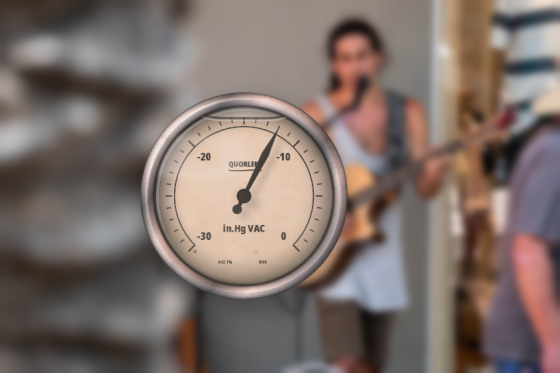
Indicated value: -12 inHg
